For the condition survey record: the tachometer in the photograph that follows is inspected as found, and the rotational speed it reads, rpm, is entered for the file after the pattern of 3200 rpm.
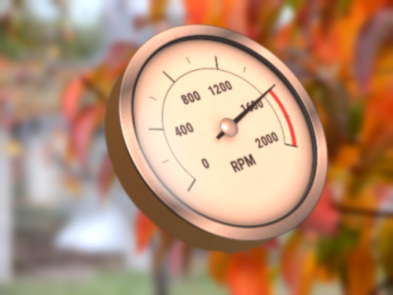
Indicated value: 1600 rpm
